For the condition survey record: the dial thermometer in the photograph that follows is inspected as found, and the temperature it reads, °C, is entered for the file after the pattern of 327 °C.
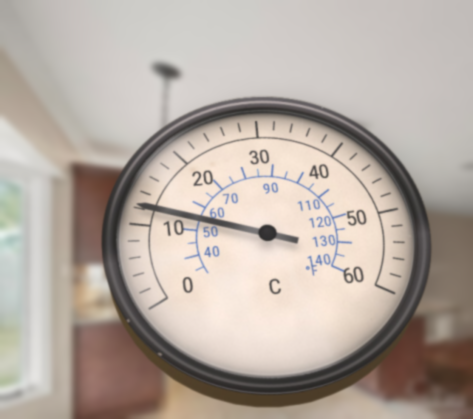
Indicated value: 12 °C
